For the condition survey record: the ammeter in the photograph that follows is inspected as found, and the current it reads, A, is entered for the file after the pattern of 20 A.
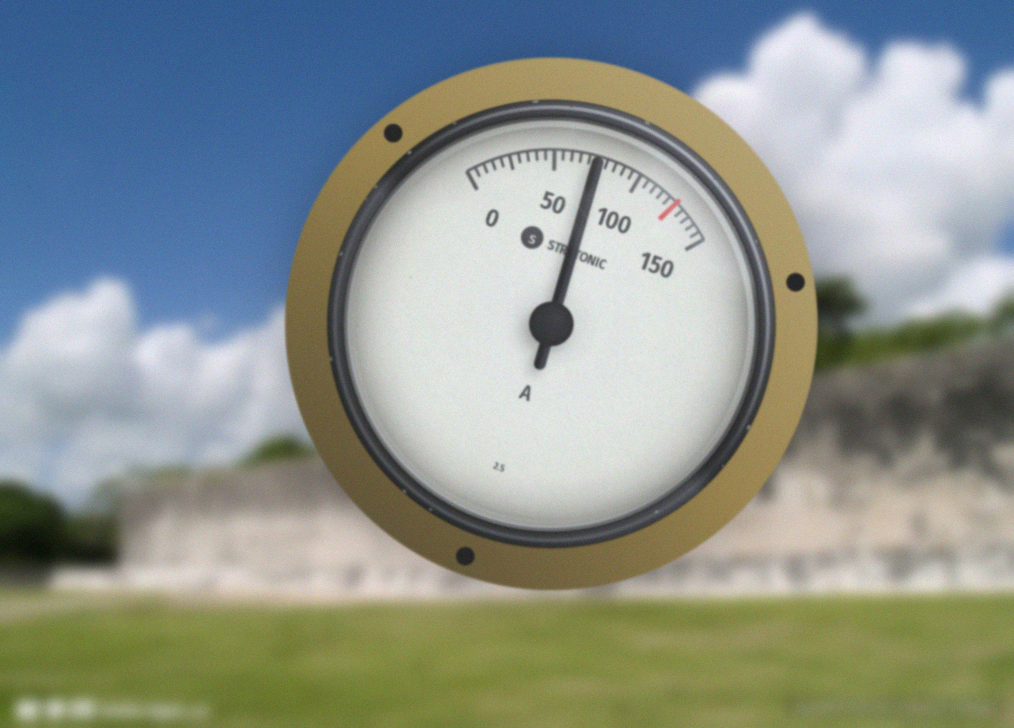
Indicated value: 75 A
